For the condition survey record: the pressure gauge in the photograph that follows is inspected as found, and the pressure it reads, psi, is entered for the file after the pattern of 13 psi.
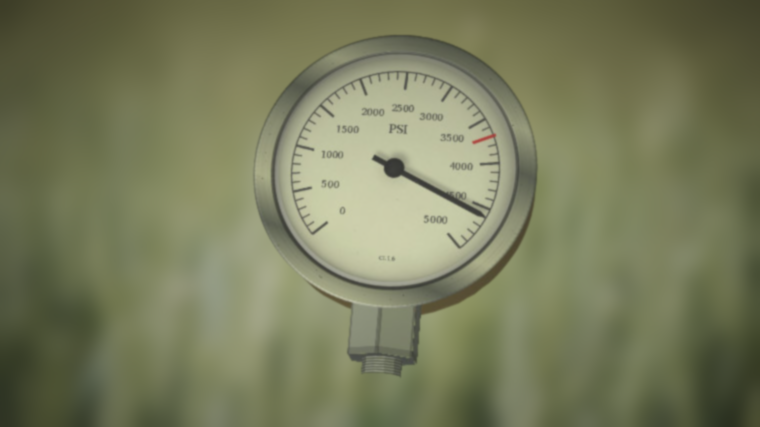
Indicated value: 4600 psi
